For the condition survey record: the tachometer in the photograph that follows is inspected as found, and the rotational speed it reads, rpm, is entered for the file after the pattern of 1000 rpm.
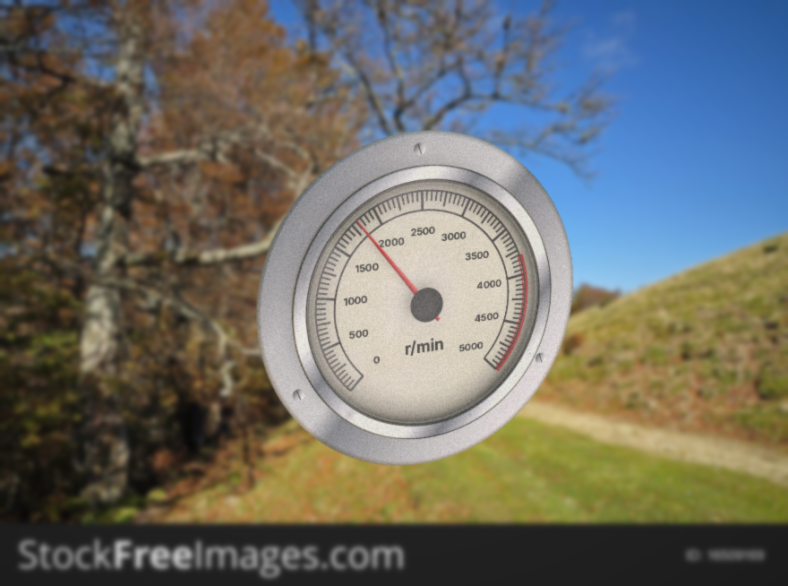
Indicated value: 1800 rpm
